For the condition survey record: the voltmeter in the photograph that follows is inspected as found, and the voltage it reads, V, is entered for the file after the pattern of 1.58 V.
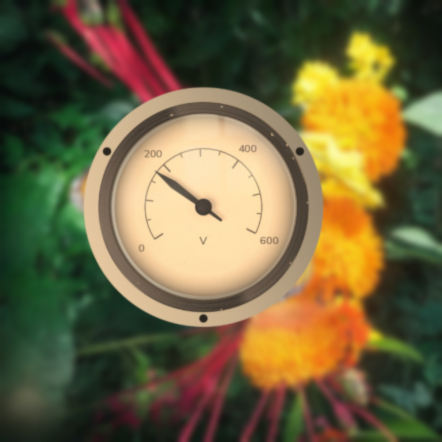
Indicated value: 175 V
